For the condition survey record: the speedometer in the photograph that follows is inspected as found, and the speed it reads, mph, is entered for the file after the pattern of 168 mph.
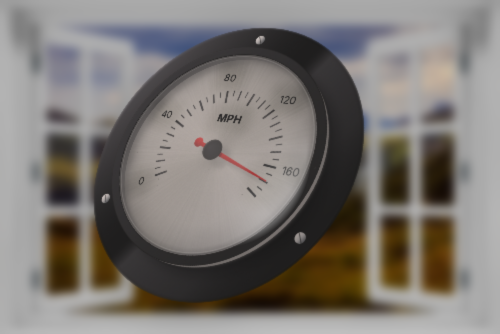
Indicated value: 170 mph
